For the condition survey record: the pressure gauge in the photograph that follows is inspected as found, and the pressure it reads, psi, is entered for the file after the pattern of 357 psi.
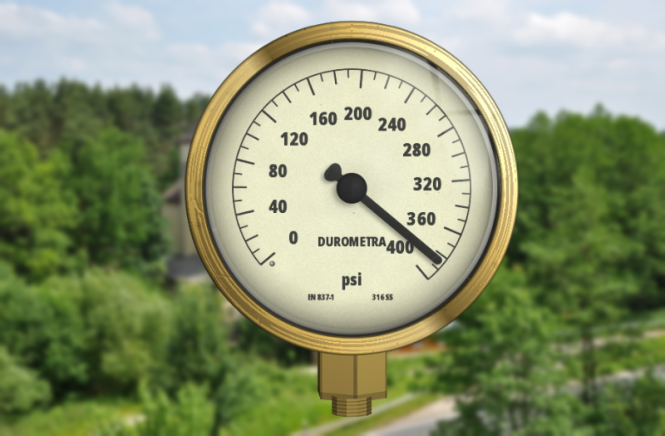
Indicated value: 385 psi
